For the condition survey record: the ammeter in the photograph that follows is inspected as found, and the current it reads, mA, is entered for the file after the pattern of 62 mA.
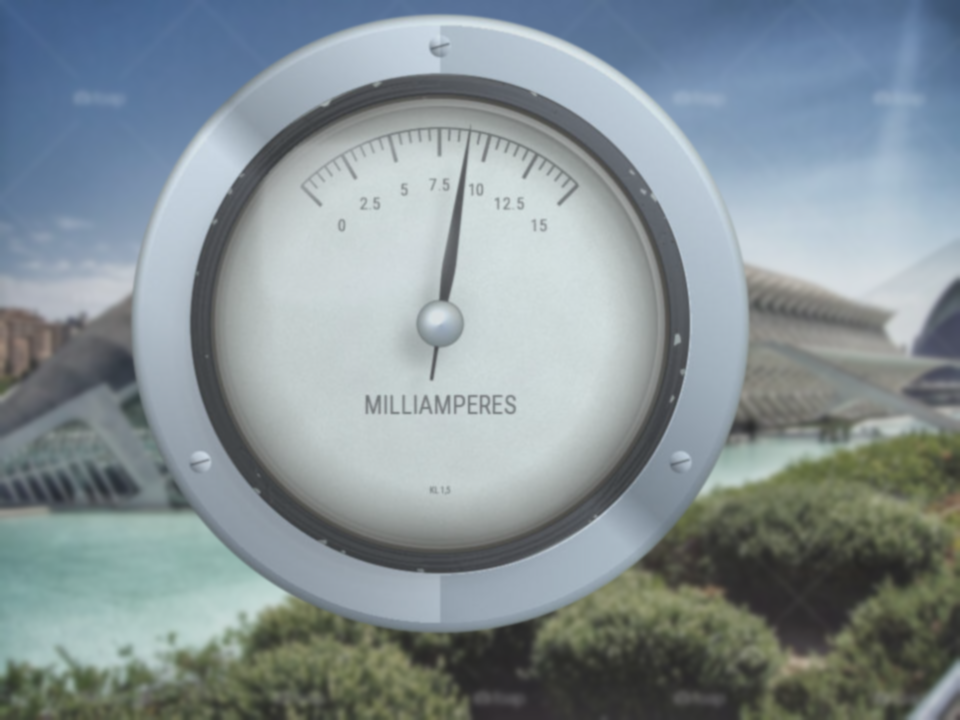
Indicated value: 9 mA
